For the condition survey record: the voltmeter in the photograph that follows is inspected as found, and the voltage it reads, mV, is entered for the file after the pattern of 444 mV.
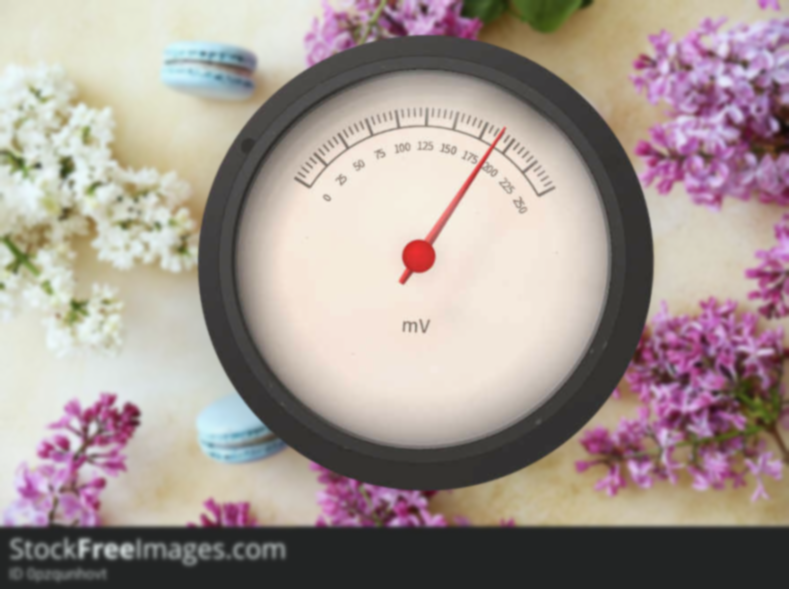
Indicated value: 190 mV
